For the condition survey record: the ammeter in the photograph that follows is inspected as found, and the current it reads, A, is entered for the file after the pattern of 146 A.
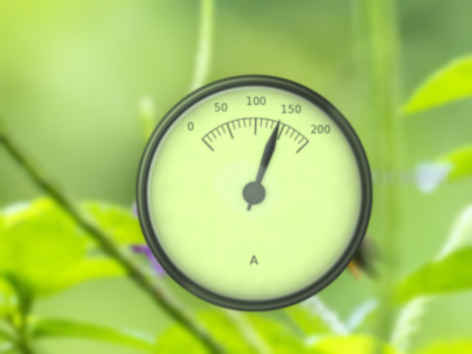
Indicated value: 140 A
